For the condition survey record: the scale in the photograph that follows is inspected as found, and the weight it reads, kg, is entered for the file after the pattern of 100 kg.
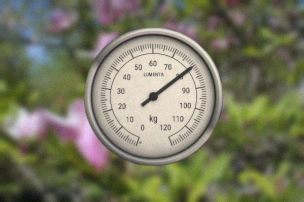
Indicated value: 80 kg
